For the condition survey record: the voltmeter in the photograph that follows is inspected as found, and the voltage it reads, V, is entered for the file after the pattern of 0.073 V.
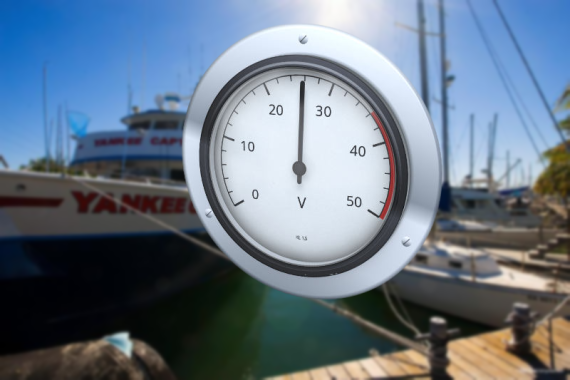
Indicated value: 26 V
